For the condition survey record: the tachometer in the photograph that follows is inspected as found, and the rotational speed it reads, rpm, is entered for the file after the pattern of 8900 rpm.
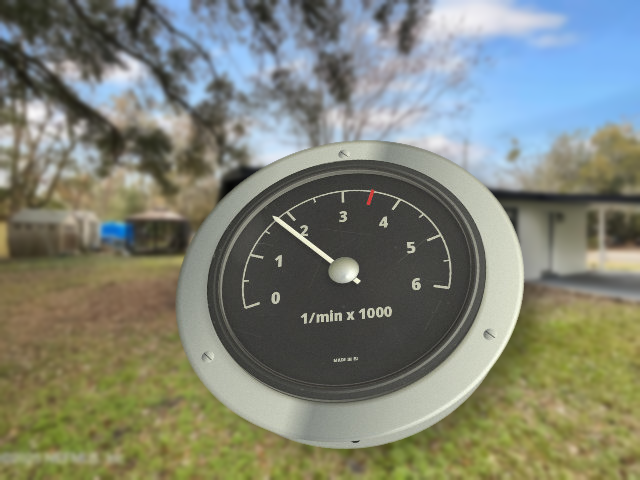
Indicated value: 1750 rpm
